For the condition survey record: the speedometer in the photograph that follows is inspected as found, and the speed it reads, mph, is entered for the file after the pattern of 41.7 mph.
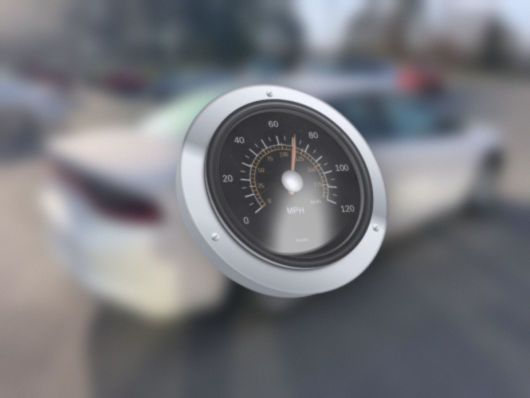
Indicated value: 70 mph
